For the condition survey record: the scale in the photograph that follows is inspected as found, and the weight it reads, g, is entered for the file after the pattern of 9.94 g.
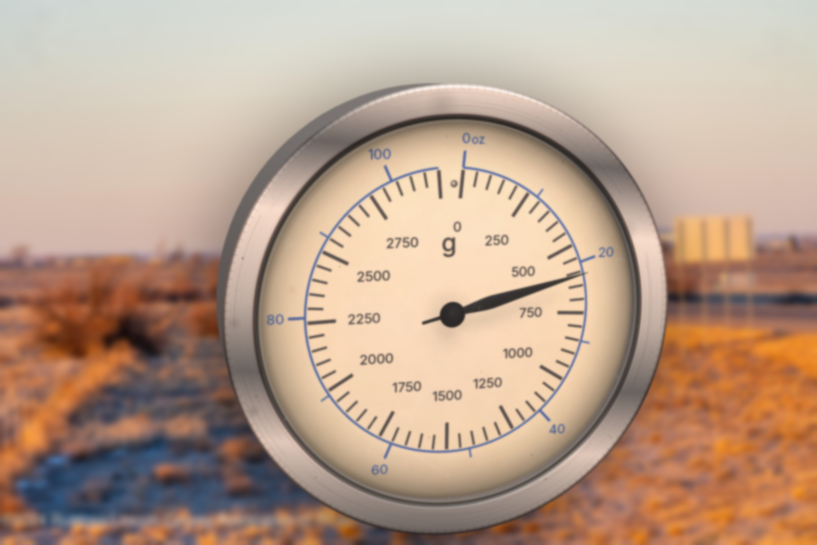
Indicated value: 600 g
